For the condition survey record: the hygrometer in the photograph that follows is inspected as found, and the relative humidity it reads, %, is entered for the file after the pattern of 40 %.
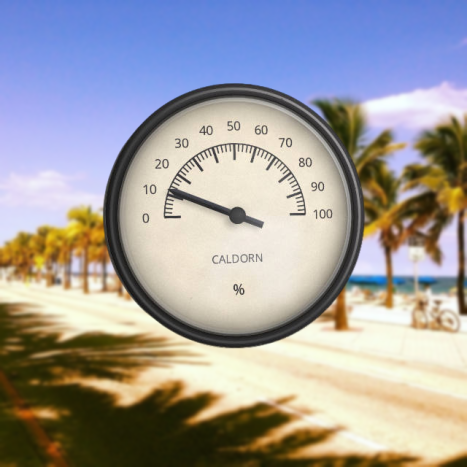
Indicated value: 12 %
